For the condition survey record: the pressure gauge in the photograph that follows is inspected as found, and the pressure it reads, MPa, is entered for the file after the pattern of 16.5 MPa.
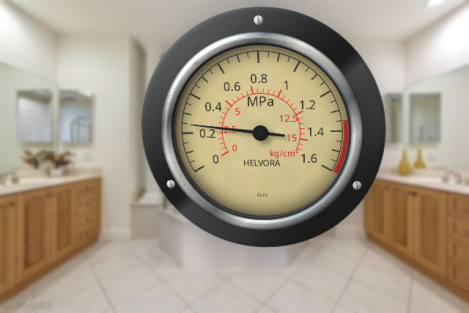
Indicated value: 0.25 MPa
